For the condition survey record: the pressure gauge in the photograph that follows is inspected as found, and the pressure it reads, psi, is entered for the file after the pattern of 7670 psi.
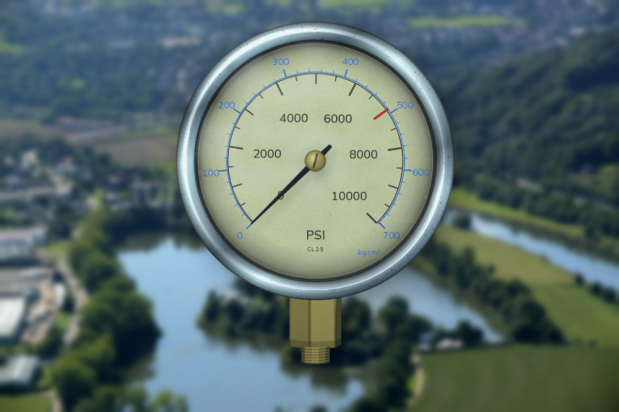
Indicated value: 0 psi
